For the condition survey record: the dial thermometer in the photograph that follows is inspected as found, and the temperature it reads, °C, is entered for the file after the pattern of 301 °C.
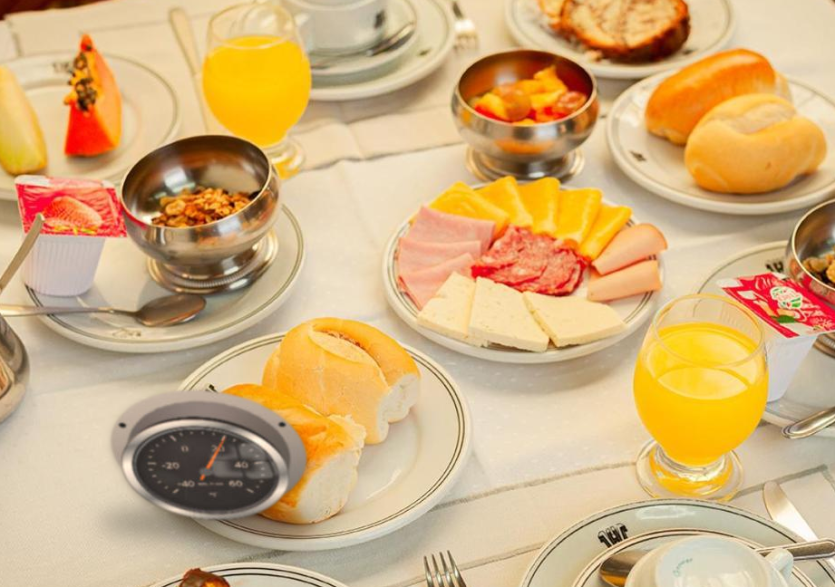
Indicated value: 20 °C
